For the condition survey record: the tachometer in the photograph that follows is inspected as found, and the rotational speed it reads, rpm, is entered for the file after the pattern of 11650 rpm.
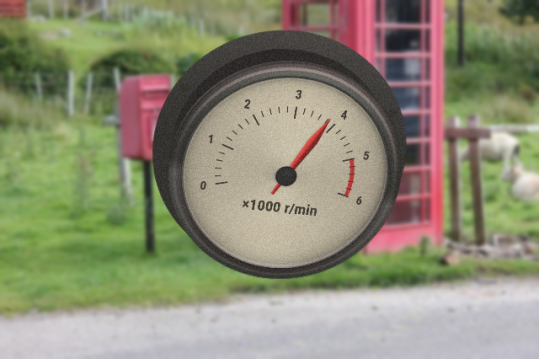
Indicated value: 3800 rpm
